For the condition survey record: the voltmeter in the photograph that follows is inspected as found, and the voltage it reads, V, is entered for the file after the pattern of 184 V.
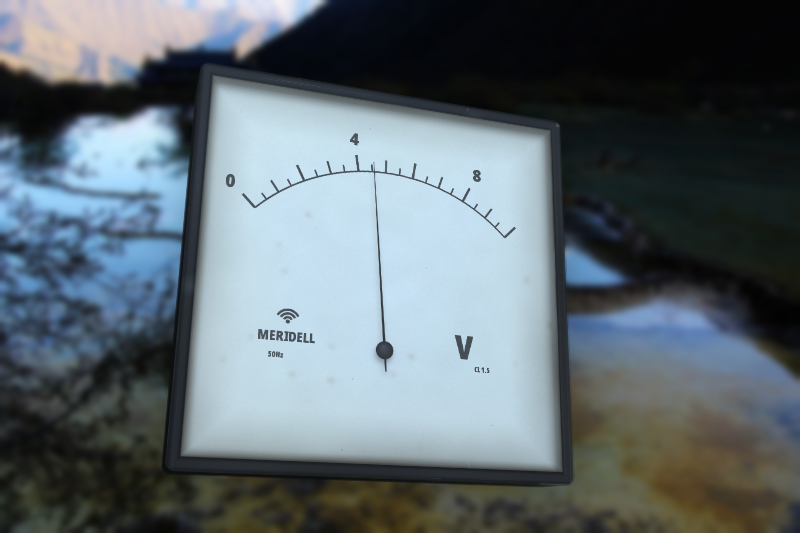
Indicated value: 4.5 V
